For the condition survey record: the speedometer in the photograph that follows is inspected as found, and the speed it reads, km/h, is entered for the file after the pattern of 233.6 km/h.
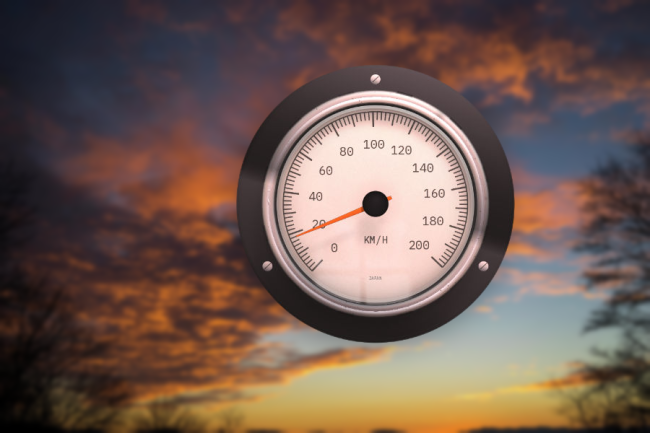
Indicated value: 18 km/h
